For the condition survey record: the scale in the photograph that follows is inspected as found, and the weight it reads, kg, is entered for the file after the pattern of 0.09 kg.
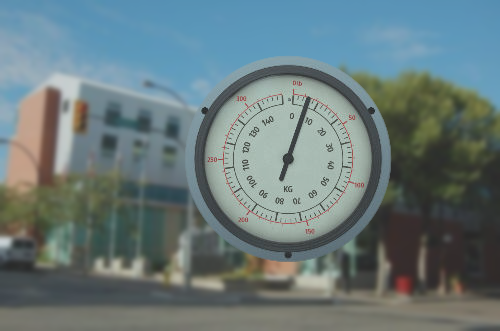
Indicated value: 6 kg
